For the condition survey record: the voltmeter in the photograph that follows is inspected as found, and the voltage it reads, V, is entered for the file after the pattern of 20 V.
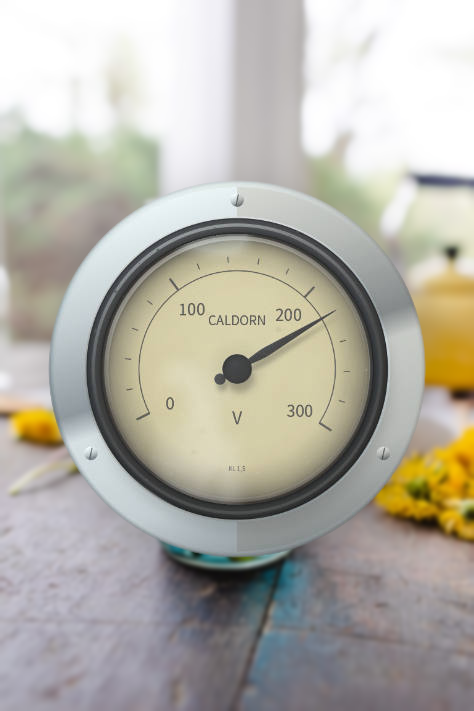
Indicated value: 220 V
